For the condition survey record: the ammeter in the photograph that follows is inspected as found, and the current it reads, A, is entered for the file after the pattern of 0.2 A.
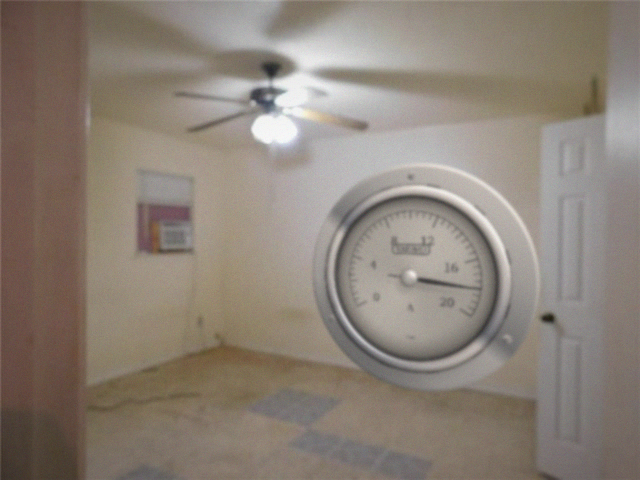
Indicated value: 18 A
